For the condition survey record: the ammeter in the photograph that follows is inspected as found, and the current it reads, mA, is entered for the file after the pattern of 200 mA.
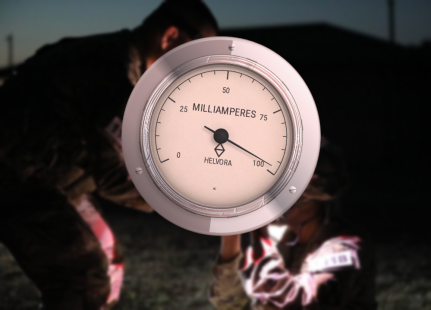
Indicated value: 97.5 mA
